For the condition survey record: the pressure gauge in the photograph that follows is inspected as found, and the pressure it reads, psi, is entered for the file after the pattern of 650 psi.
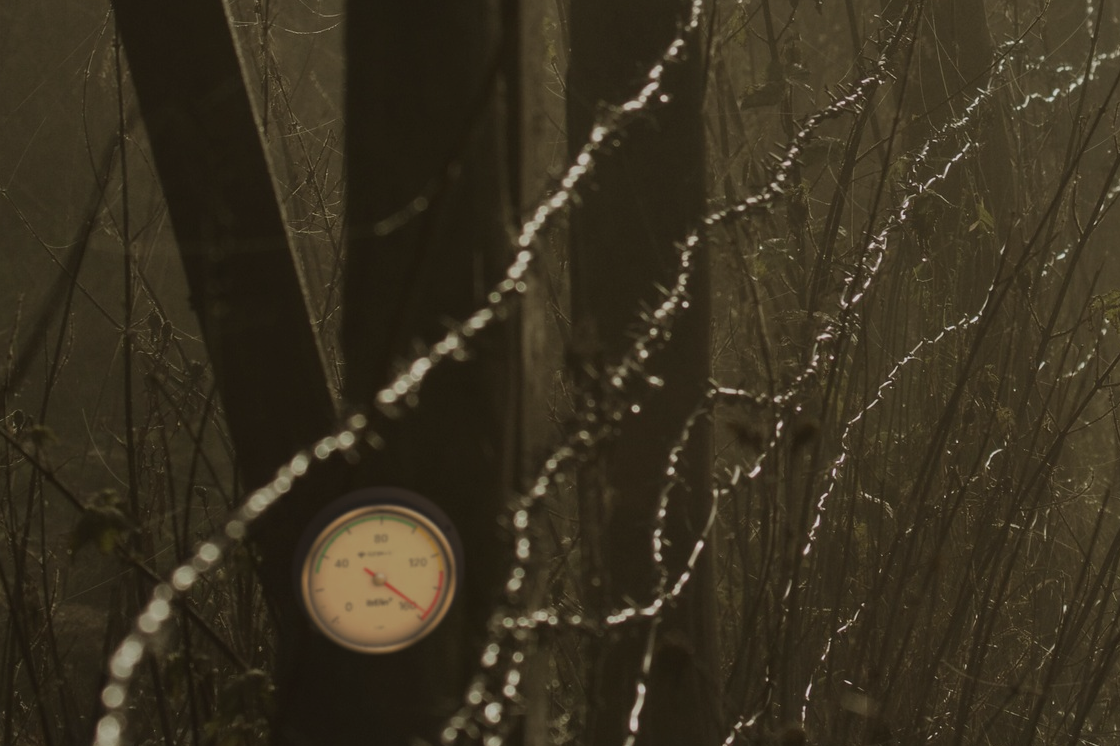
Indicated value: 155 psi
